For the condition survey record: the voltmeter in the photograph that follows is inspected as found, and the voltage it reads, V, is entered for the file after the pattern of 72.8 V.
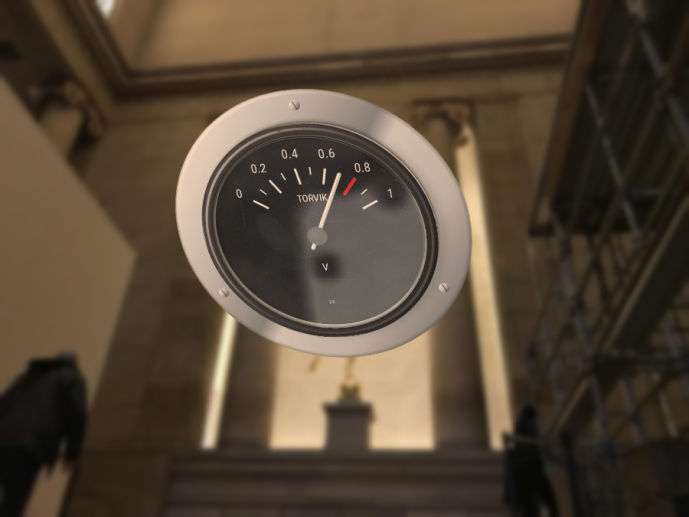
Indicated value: 0.7 V
